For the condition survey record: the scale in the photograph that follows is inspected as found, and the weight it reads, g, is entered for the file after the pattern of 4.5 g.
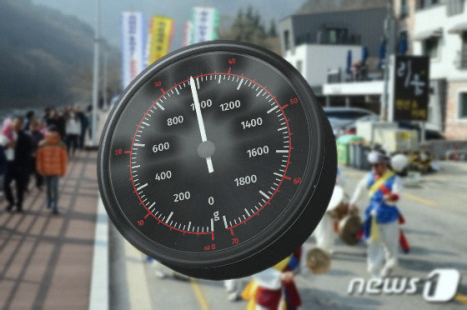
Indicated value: 980 g
